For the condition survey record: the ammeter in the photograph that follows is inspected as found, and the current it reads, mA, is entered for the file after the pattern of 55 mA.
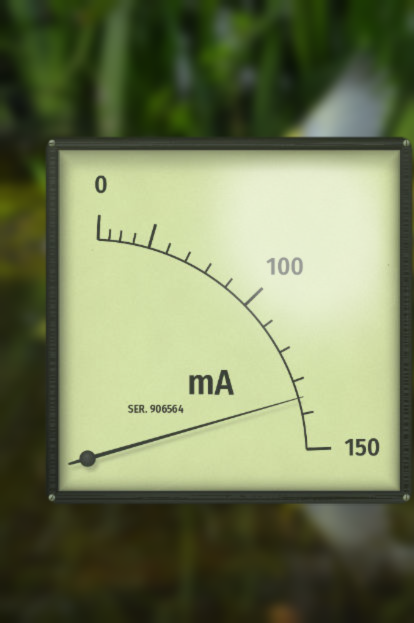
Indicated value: 135 mA
